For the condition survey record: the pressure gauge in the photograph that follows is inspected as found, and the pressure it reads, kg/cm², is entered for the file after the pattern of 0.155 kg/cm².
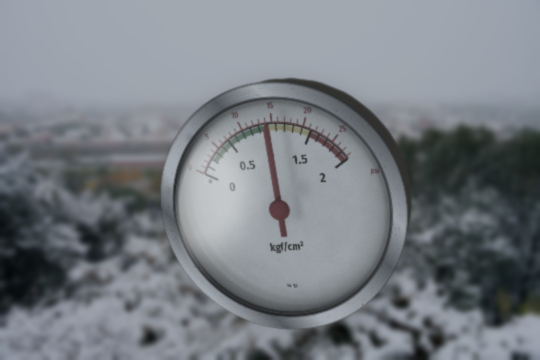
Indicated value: 1 kg/cm²
